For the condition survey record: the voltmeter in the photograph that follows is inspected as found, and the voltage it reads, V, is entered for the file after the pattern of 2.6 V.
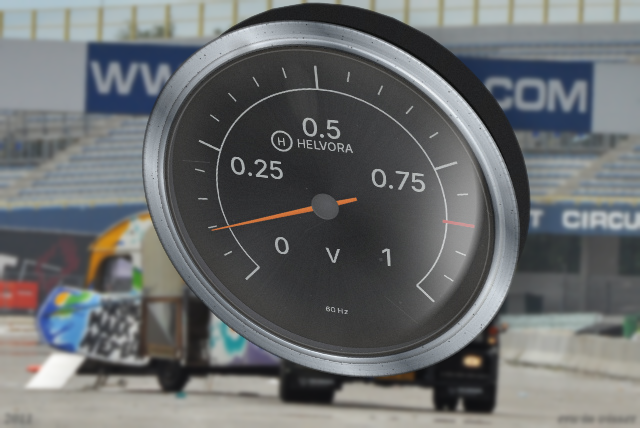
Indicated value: 0.1 V
